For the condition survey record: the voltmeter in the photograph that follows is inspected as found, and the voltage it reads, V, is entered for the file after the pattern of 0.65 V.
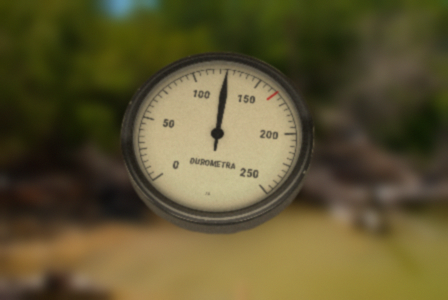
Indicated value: 125 V
